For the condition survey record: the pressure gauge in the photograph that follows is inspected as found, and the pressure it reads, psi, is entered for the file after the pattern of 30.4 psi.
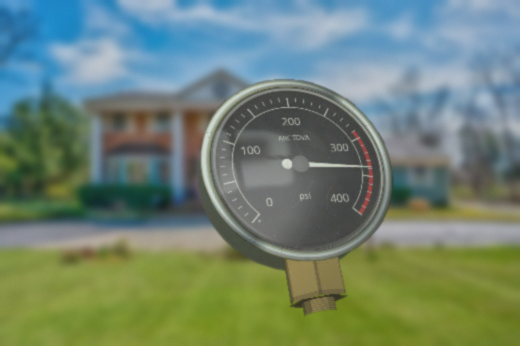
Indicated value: 340 psi
